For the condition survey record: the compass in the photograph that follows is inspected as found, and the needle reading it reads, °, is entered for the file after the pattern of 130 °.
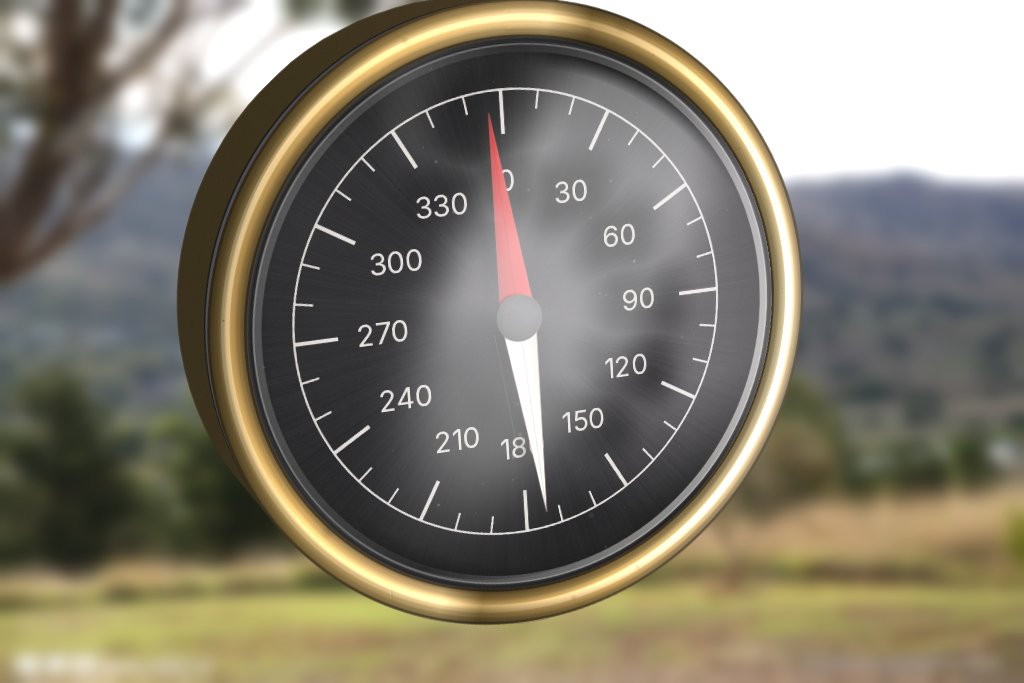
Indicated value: 355 °
